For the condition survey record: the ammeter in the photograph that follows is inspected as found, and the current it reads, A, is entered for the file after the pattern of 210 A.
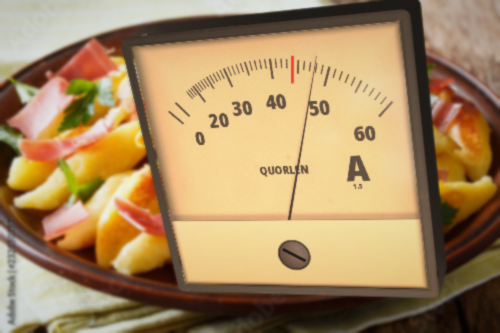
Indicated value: 48 A
